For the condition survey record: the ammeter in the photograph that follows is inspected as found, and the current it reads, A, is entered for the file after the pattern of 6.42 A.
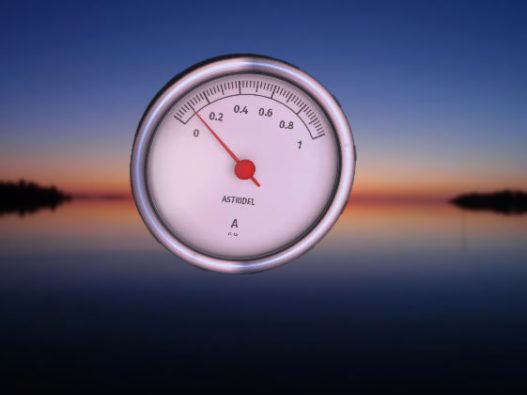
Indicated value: 0.1 A
